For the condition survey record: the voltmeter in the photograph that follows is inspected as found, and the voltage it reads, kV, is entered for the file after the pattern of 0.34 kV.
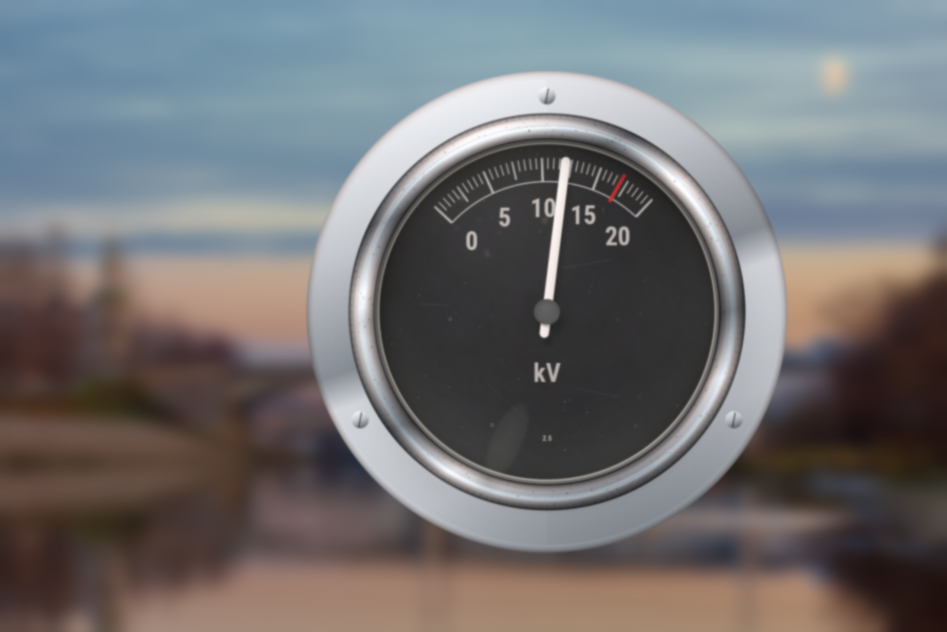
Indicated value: 12 kV
